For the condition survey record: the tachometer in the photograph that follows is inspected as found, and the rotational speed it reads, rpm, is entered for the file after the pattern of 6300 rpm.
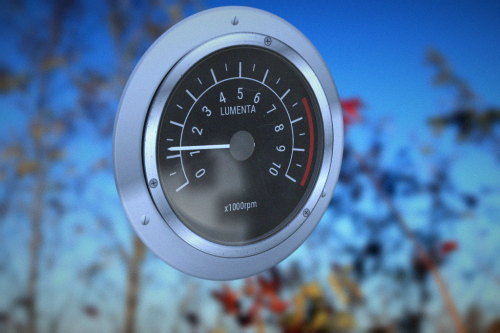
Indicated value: 1250 rpm
